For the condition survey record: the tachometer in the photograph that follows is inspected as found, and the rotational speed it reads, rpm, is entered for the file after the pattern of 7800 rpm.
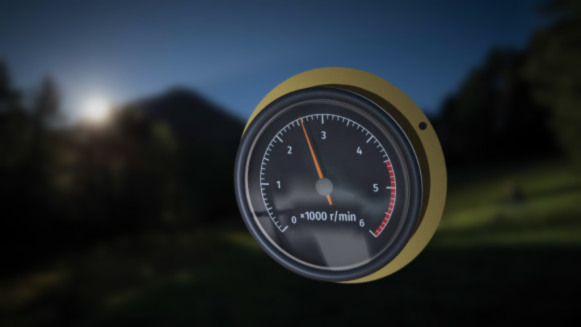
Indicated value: 2600 rpm
